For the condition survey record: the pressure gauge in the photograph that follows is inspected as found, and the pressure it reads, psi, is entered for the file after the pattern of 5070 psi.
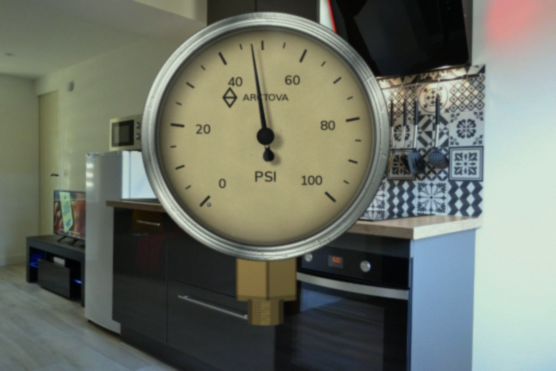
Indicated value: 47.5 psi
